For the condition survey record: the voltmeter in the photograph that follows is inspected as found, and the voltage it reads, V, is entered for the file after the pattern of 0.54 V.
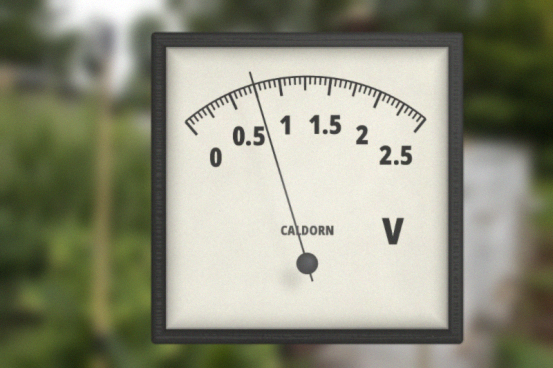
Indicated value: 0.75 V
